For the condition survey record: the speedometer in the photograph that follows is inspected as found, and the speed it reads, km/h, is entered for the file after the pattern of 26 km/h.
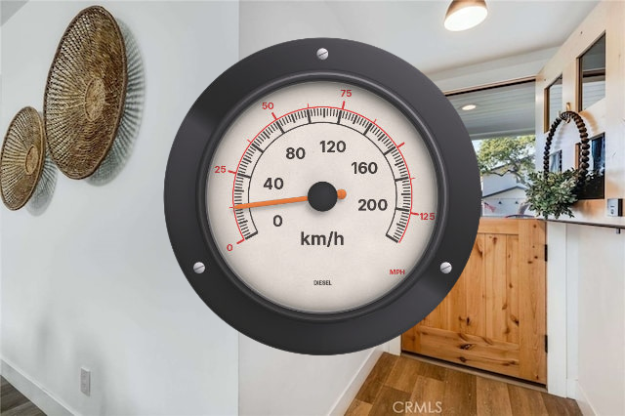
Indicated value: 20 km/h
